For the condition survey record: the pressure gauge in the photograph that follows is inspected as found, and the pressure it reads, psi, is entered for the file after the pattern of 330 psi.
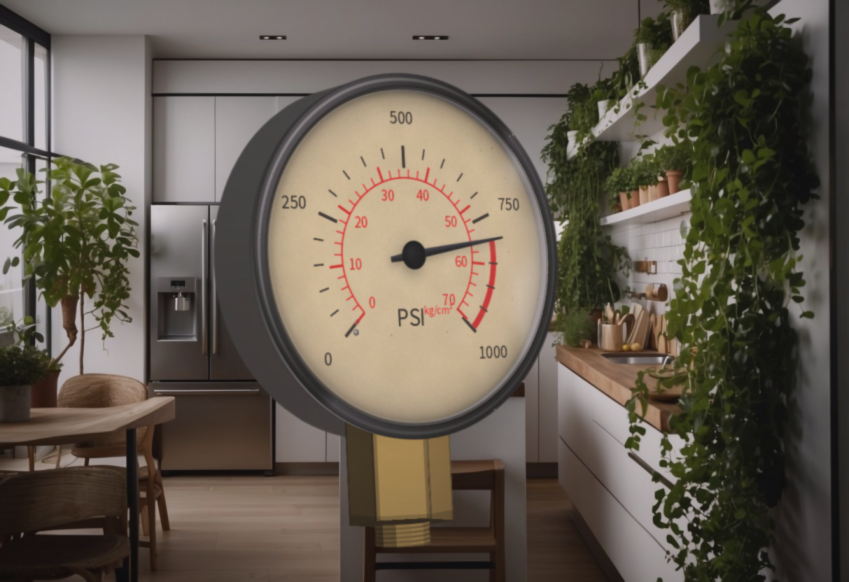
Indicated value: 800 psi
